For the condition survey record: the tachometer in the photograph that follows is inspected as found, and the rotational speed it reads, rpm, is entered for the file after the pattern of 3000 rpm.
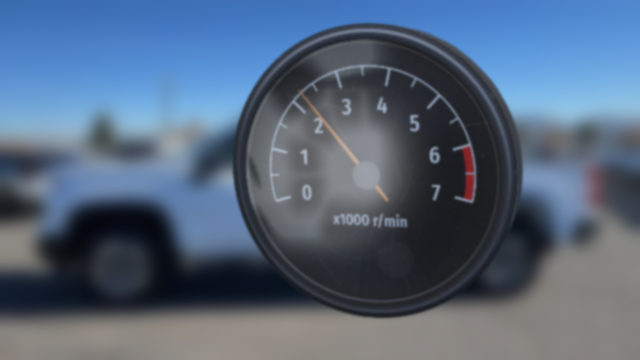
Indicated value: 2250 rpm
